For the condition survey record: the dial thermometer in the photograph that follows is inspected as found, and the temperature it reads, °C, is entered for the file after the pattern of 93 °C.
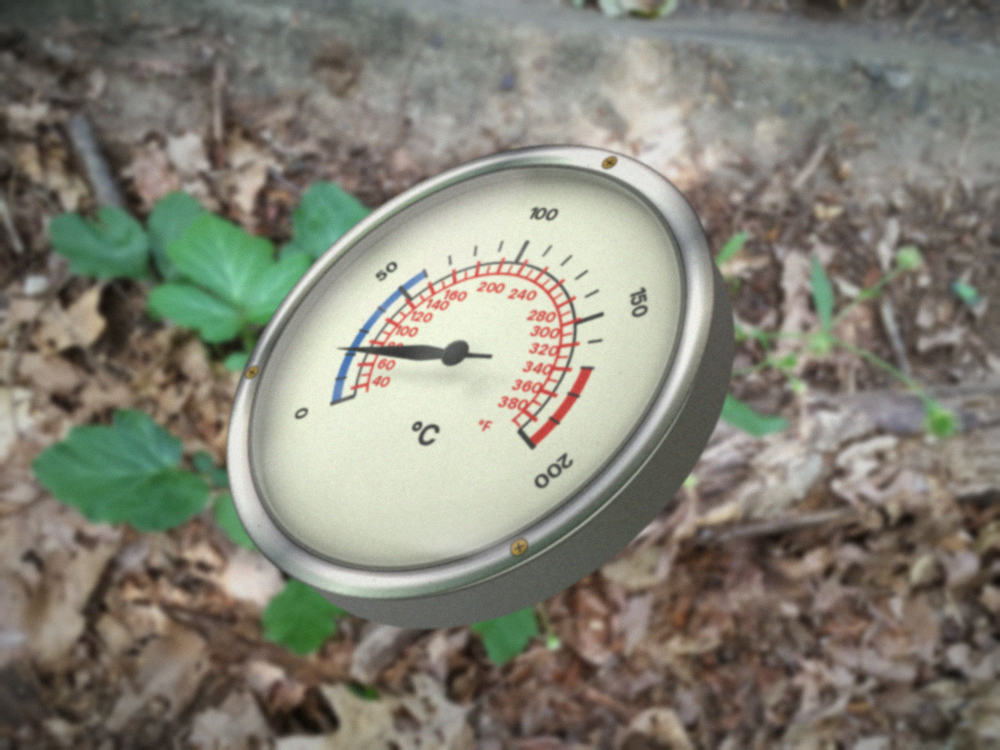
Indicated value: 20 °C
